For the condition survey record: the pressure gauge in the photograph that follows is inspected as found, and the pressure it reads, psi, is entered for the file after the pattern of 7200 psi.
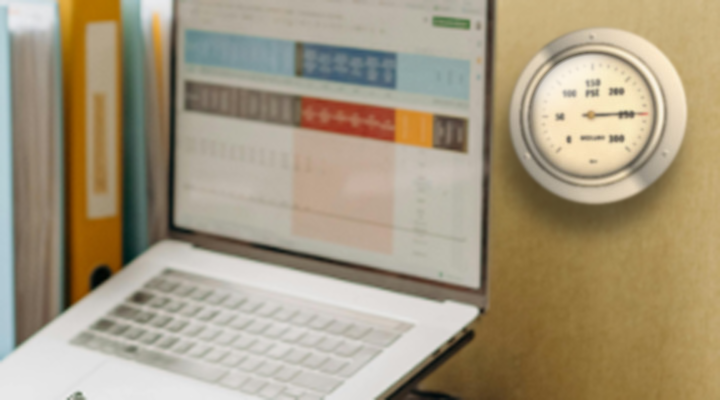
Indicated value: 250 psi
